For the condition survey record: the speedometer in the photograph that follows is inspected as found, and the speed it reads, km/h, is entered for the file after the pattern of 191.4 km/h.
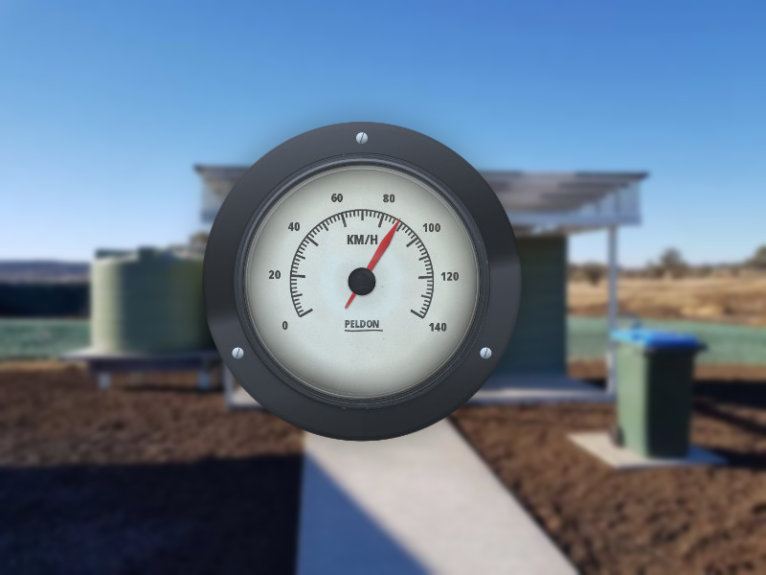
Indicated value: 88 km/h
